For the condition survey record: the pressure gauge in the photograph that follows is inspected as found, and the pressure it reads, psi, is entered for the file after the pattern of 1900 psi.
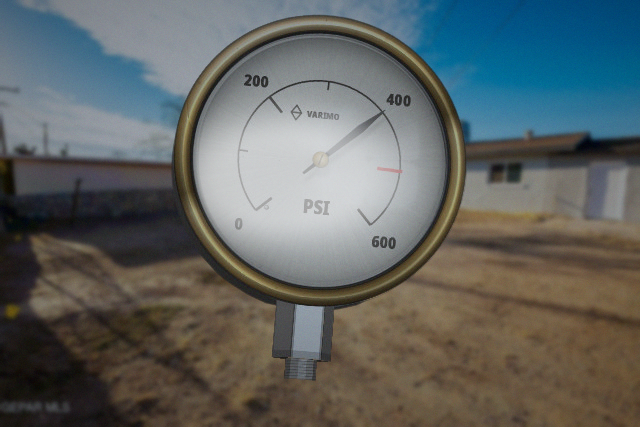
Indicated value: 400 psi
